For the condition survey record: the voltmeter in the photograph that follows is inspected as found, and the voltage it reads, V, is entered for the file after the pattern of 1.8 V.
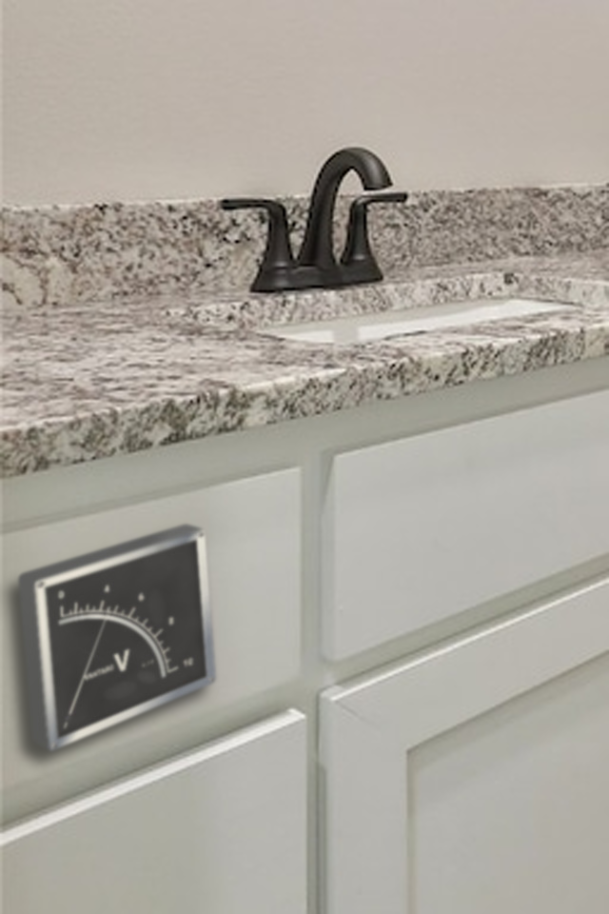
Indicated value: 4.5 V
